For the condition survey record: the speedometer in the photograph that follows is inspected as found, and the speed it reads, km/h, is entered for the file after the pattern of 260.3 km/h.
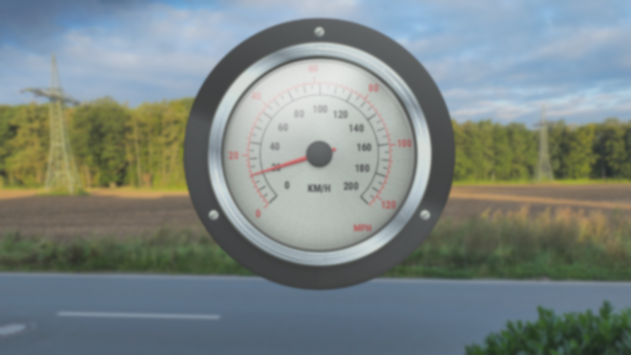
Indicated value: 20 km/h
